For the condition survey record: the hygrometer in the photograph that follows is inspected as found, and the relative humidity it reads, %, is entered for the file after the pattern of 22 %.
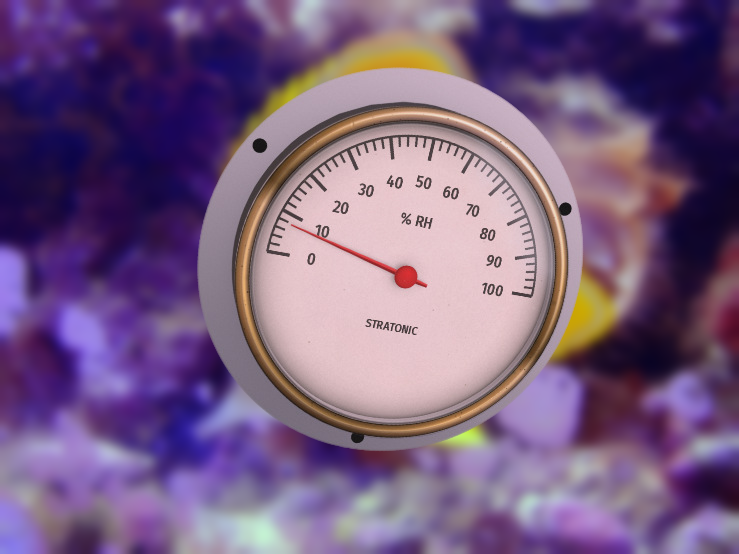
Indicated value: 8 %
